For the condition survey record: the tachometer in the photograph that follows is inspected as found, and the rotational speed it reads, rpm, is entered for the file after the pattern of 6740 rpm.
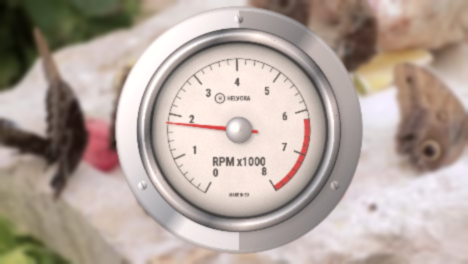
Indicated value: 1800 rpm
